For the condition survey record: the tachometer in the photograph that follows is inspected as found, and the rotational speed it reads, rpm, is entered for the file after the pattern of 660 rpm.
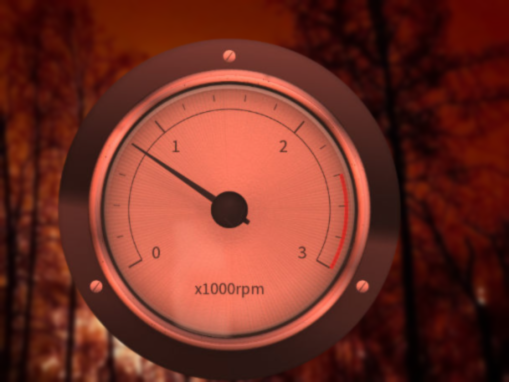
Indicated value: 800 rpm
